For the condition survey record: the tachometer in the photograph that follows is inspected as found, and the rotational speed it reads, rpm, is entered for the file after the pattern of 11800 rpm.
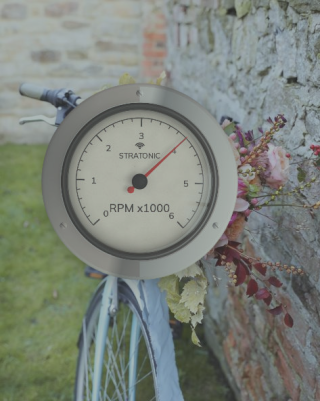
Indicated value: 4000 rpm
